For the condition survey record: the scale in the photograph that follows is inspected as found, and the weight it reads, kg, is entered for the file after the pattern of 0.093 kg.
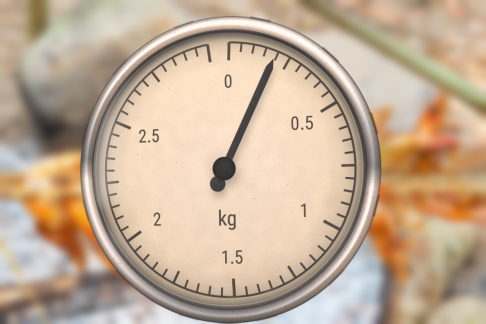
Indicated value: 0.2 kg
